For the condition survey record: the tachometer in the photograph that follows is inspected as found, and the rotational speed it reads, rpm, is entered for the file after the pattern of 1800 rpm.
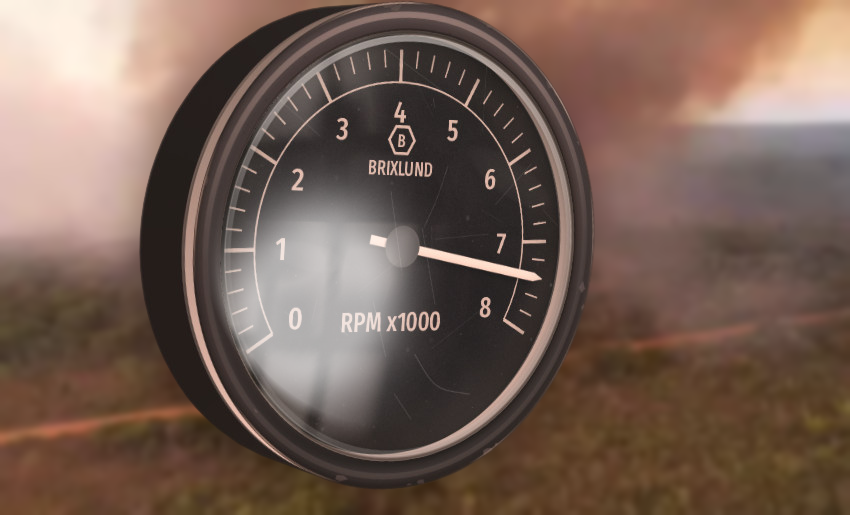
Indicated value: 7400 rpm
